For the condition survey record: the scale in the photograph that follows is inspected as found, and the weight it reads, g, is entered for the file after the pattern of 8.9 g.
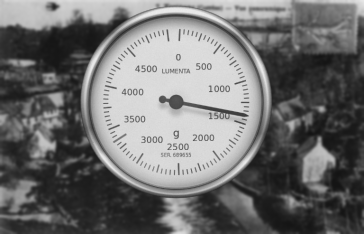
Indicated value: 1400 g
